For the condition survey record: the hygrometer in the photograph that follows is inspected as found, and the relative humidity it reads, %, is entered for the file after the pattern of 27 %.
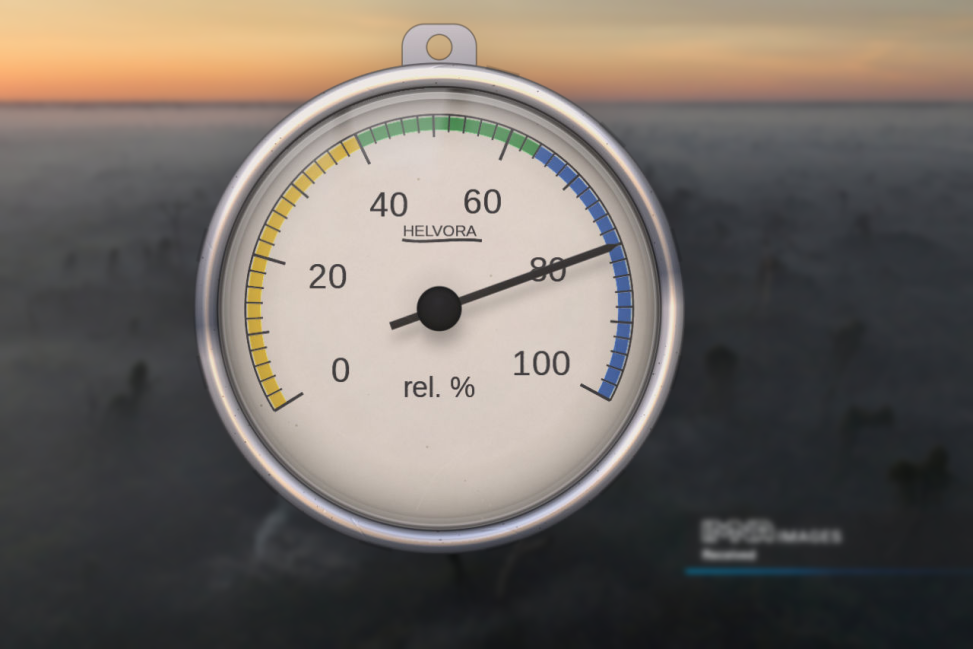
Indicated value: 80 %
